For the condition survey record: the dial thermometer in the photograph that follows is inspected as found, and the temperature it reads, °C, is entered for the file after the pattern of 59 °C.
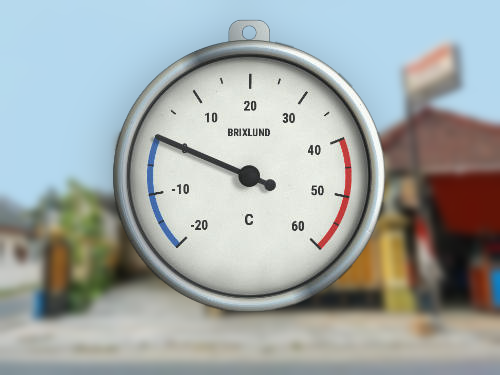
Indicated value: 0 °C
